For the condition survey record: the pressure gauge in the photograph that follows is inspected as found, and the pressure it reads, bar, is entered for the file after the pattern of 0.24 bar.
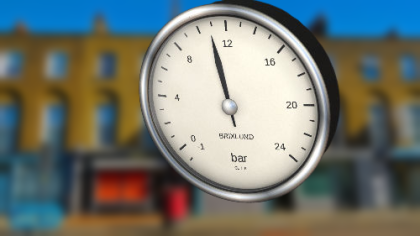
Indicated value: 11 bar
